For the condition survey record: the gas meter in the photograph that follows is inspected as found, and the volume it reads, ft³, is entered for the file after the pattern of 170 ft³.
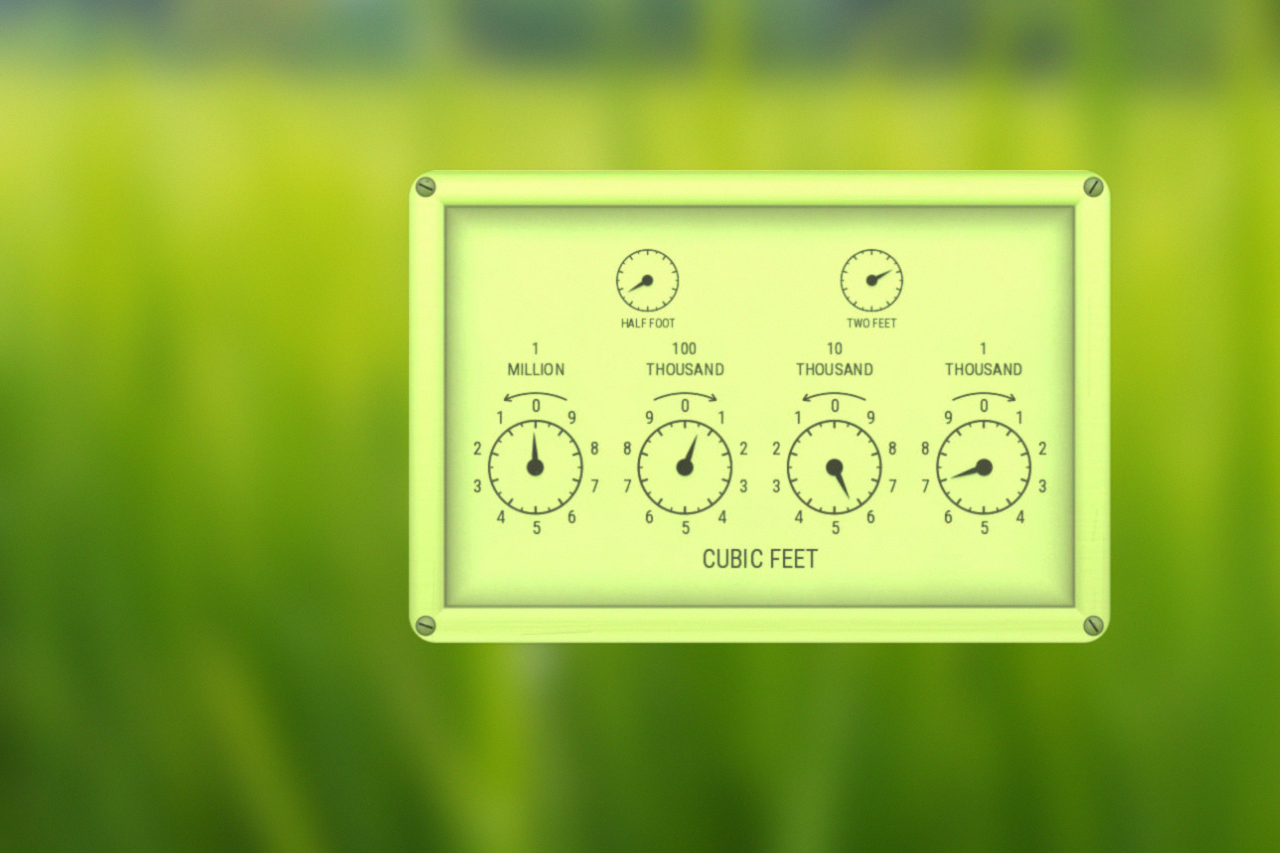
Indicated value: 5700 ft³
